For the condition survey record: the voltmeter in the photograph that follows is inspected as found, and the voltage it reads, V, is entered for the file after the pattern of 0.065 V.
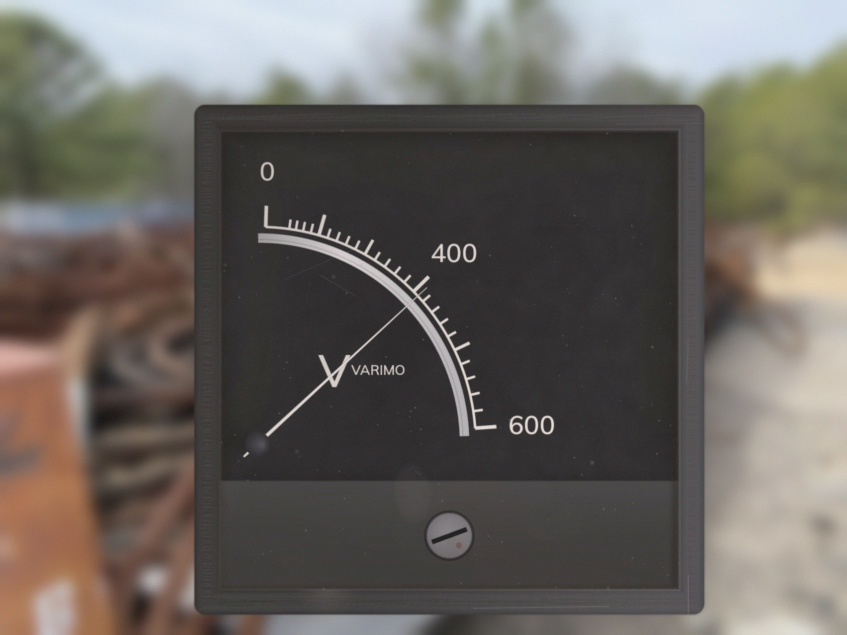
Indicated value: 410 V
